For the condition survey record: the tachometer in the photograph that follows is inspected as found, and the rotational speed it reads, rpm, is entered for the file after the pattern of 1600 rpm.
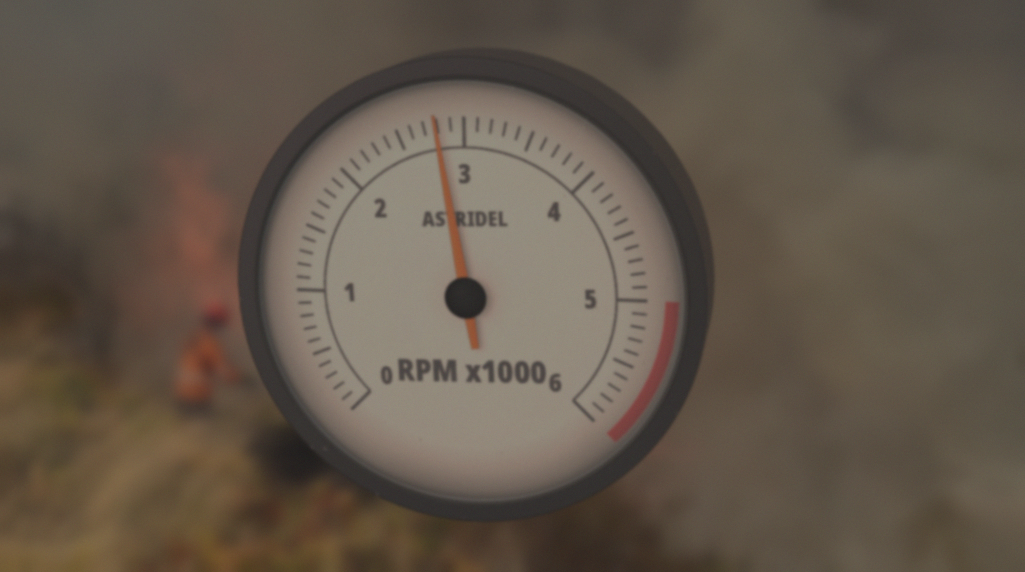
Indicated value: 2800 rpm
